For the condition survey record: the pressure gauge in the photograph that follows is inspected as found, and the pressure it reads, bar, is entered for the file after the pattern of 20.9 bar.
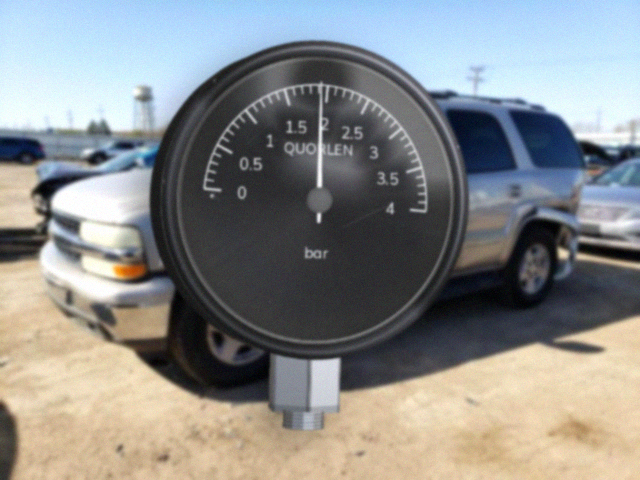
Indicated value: 1.9 bar
